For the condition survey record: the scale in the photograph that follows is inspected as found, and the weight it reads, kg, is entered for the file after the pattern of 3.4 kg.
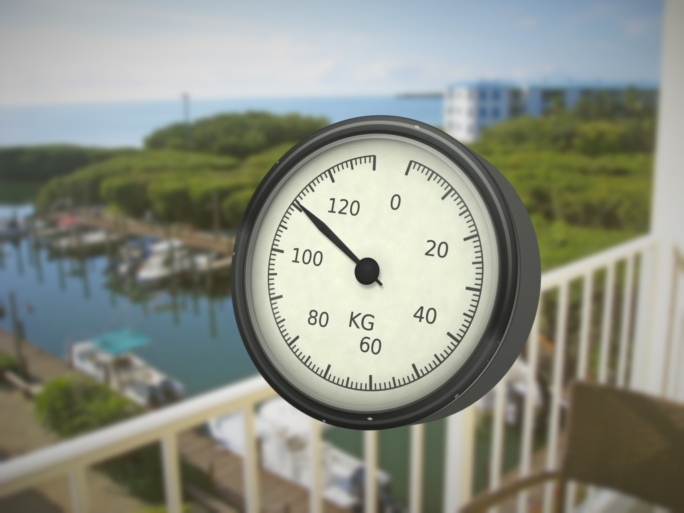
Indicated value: 111 kg
